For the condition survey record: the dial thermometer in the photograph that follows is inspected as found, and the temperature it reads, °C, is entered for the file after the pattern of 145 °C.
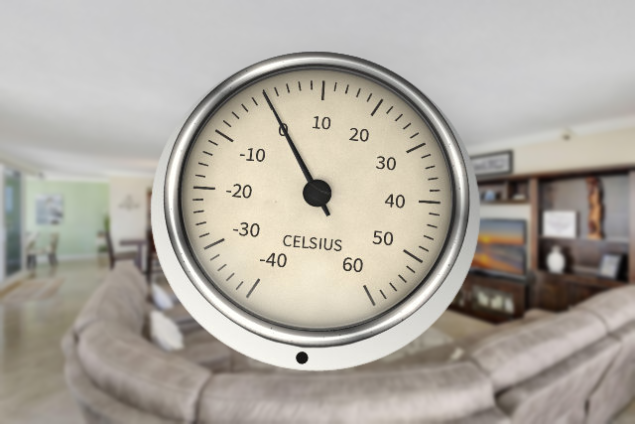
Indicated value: 0 °C
